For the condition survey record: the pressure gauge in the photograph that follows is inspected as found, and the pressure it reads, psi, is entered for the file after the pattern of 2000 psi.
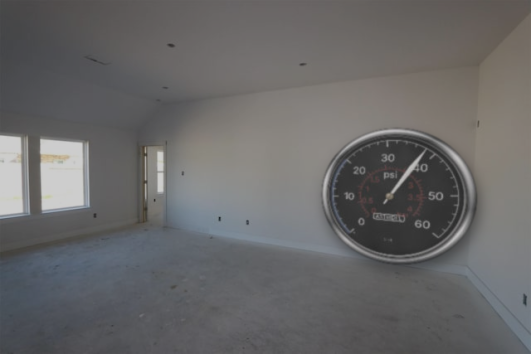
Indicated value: 38 psi
